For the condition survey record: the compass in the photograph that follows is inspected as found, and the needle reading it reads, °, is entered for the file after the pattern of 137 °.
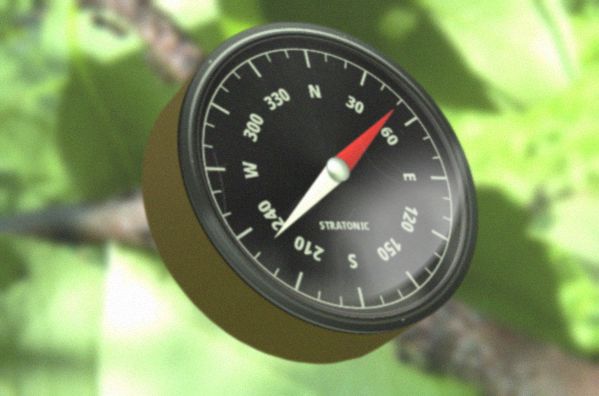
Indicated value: 50 °
